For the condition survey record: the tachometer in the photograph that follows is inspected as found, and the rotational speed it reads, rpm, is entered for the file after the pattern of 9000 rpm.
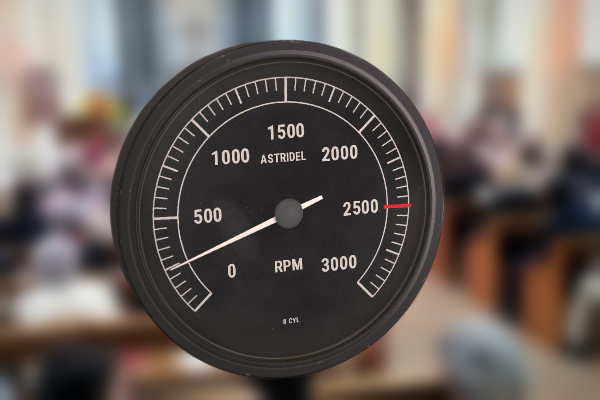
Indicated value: 250 rpm
